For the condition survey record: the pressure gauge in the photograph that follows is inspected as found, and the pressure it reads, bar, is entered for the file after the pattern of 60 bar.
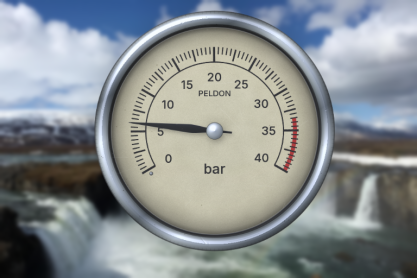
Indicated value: 6 bar
